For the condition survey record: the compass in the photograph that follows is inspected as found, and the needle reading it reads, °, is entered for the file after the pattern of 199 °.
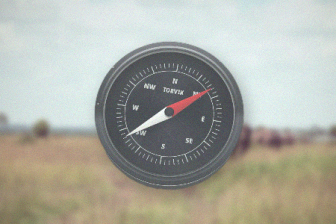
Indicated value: 50 °
